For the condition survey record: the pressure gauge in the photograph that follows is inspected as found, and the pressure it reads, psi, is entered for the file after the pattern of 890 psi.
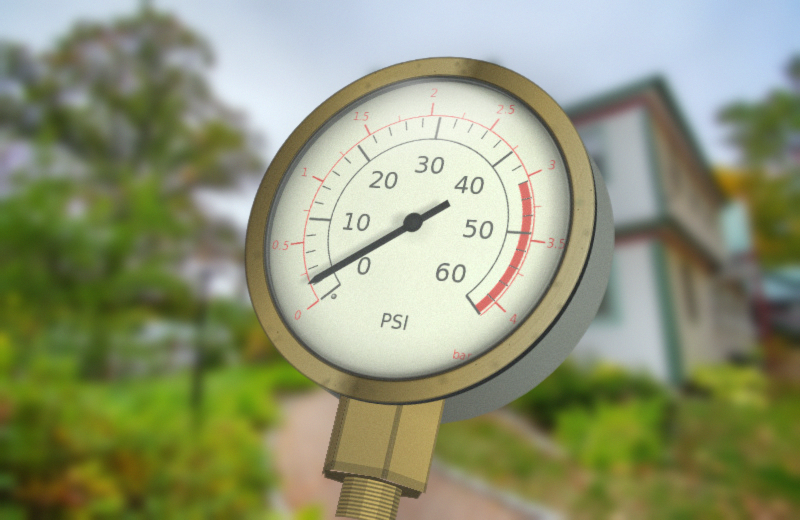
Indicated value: 2 psi
